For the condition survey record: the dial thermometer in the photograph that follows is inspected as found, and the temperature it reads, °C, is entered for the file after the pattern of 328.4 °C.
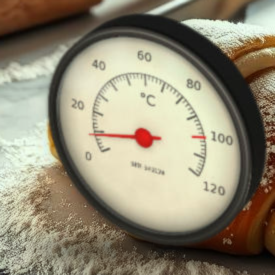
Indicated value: 10 °C
